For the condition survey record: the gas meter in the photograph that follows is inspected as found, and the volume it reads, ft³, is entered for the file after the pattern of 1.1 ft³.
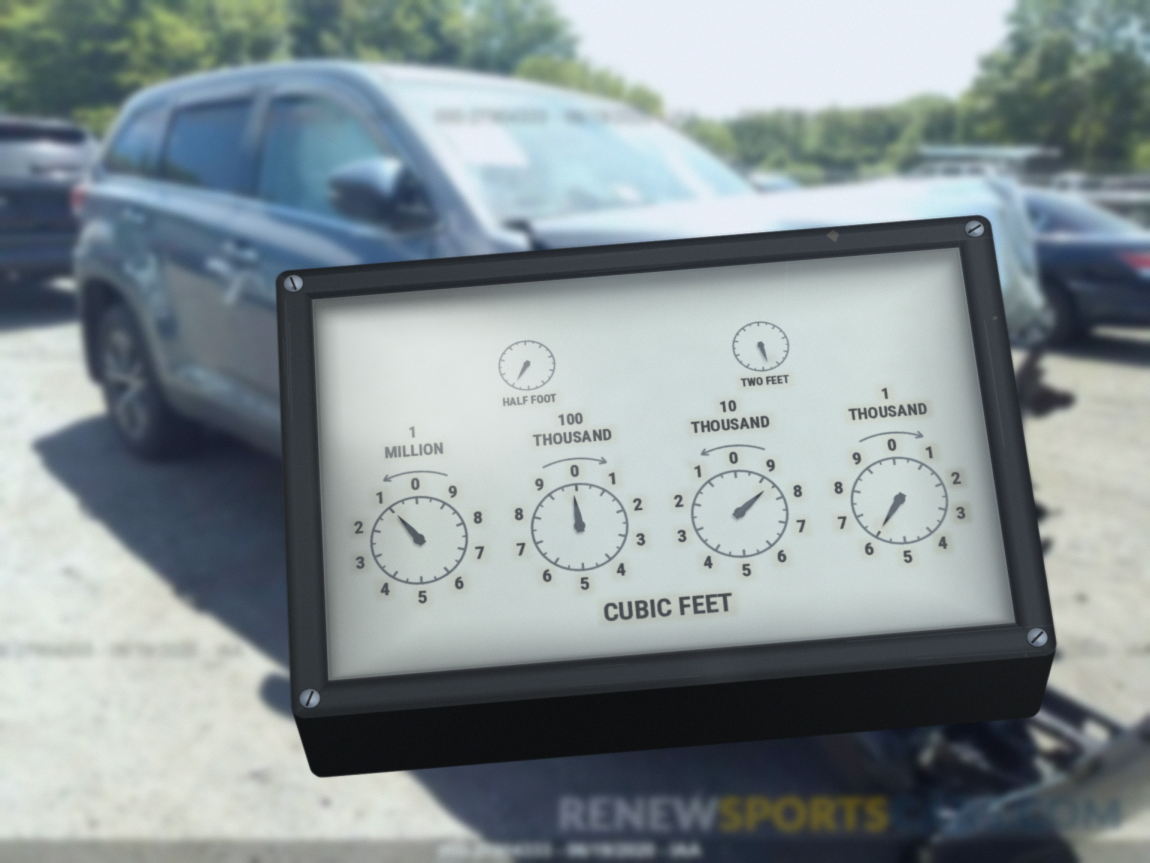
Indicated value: 98600 ft³
